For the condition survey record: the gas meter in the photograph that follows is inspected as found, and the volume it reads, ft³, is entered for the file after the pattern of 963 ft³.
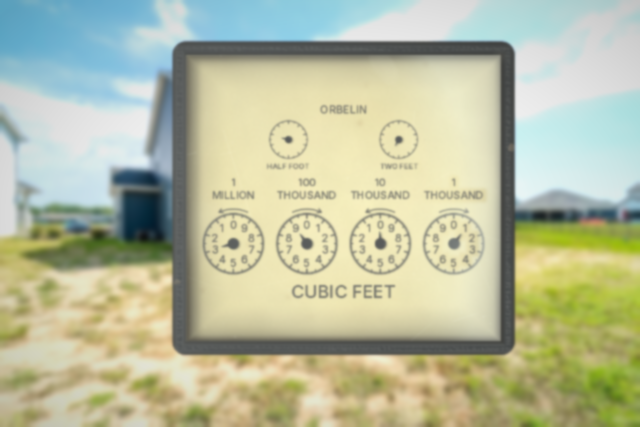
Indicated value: 290100 ft³
